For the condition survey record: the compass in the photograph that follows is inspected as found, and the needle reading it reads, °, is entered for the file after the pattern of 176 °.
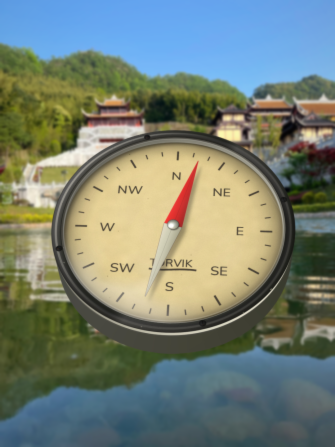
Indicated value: 15 °
